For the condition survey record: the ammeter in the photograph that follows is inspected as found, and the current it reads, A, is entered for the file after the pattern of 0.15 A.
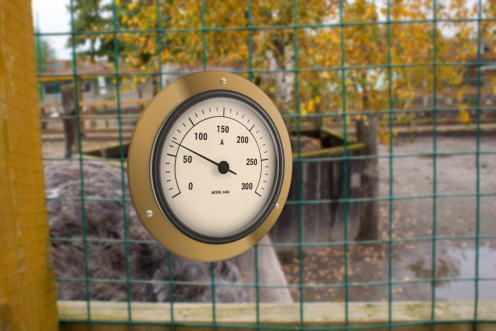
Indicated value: 65 A
